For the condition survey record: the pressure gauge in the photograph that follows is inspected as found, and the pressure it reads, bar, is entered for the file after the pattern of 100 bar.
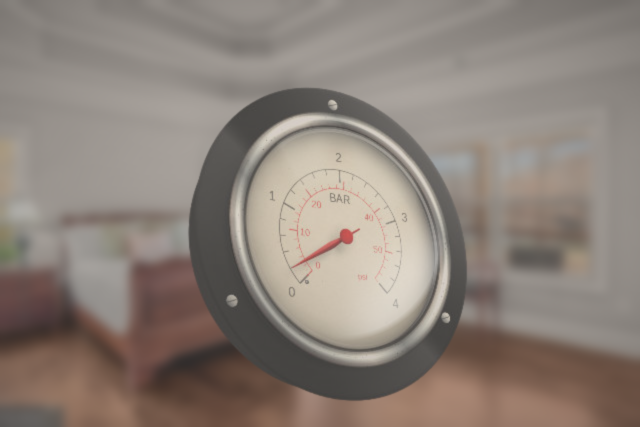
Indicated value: 0.2 bar
